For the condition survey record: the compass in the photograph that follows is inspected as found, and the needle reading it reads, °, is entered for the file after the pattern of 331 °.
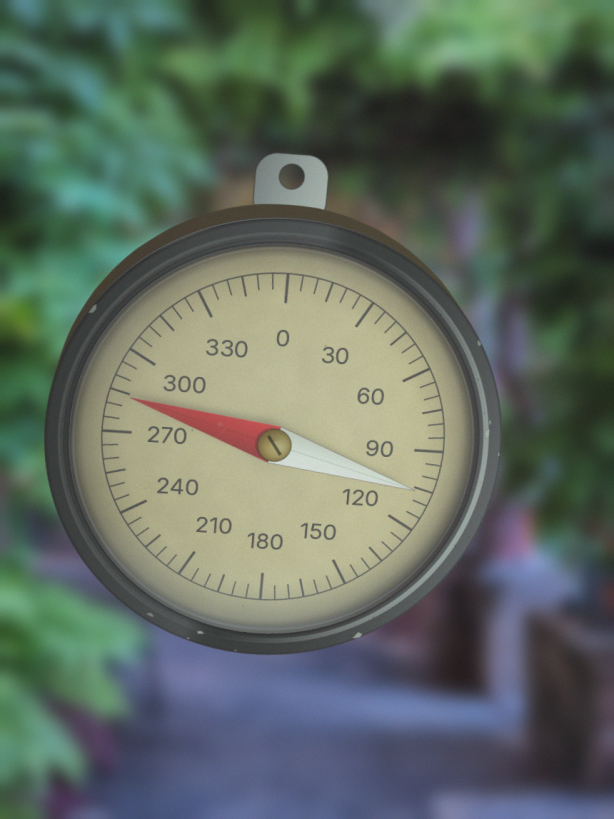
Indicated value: 285 °
